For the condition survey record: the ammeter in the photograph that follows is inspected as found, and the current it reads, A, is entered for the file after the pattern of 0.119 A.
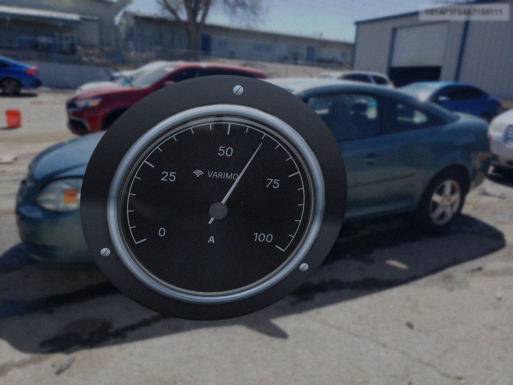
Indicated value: 60 A
